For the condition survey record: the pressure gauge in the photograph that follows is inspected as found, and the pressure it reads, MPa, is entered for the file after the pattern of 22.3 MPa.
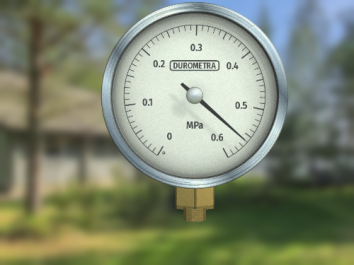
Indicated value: 0.56 MPa
